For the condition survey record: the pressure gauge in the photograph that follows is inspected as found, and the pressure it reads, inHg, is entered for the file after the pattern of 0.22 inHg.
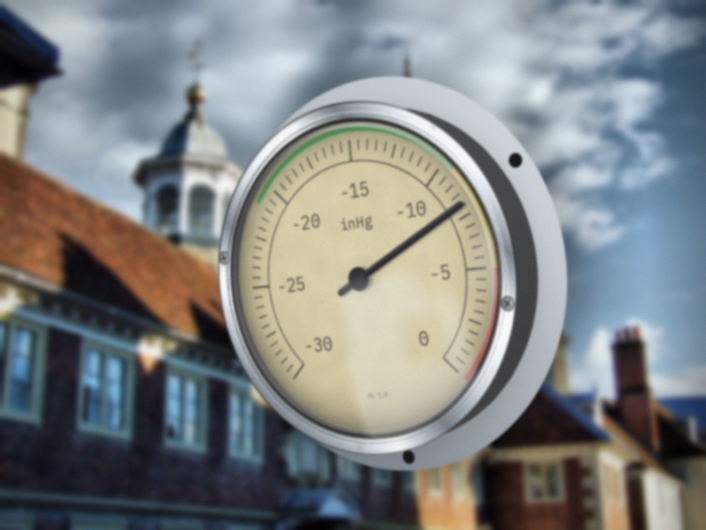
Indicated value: -8 inHg
